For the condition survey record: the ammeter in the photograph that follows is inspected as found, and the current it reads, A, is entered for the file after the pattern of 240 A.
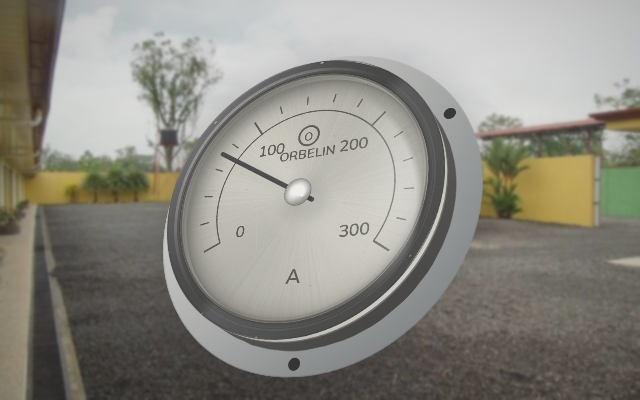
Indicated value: 70 A
